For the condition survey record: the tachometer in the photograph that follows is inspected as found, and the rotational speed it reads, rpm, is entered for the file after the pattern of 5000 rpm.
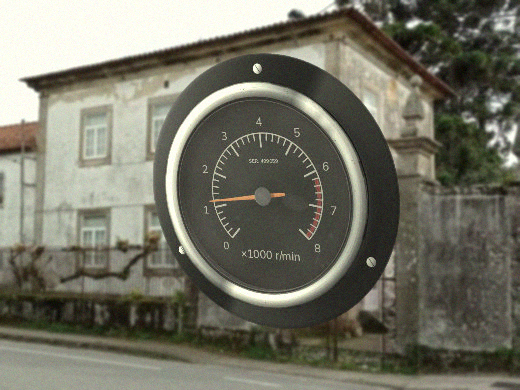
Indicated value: 1200 rpm
